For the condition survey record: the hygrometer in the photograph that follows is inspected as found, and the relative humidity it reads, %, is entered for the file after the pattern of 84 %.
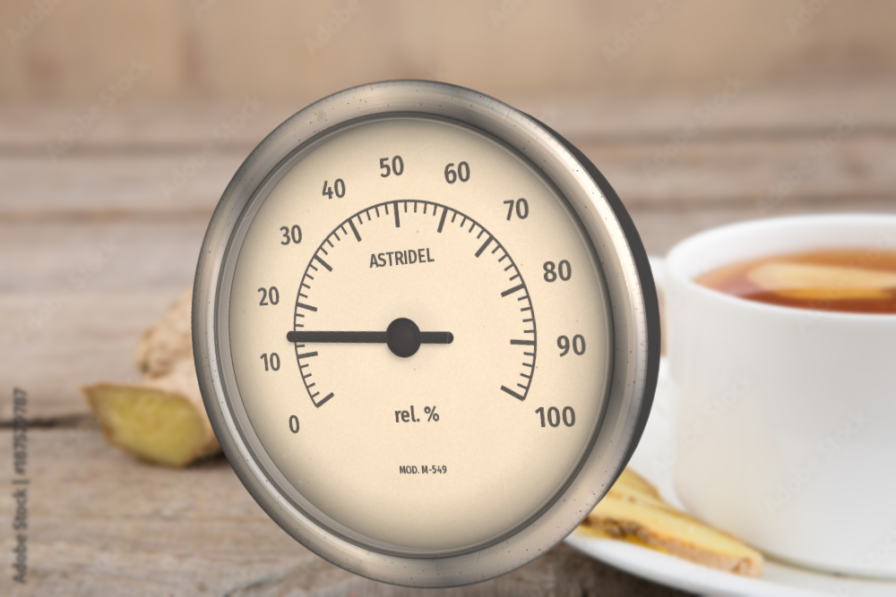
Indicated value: 14 %
